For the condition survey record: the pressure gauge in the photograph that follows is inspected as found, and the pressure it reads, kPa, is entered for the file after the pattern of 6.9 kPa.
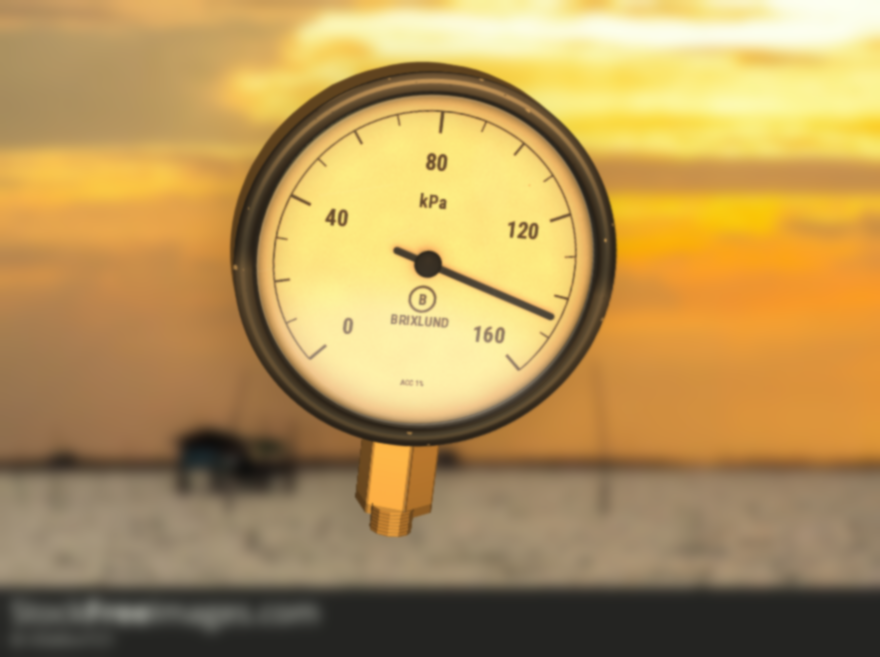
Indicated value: 145 kPa
